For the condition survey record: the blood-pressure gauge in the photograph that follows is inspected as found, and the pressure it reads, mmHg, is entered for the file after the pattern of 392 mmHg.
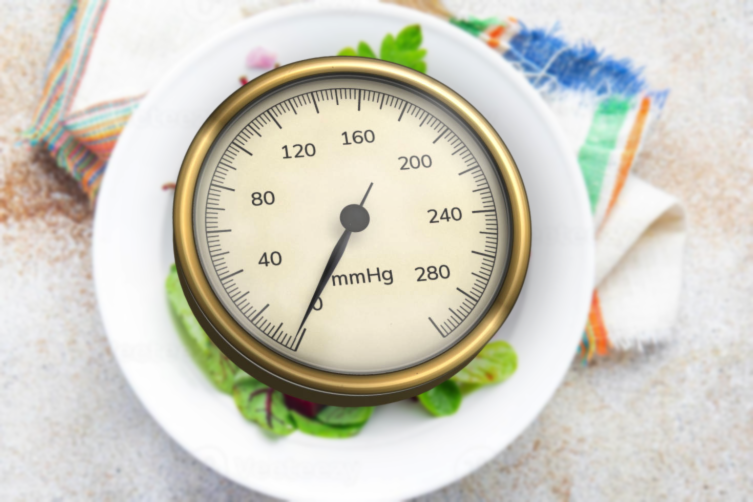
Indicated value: 2 mmHg
